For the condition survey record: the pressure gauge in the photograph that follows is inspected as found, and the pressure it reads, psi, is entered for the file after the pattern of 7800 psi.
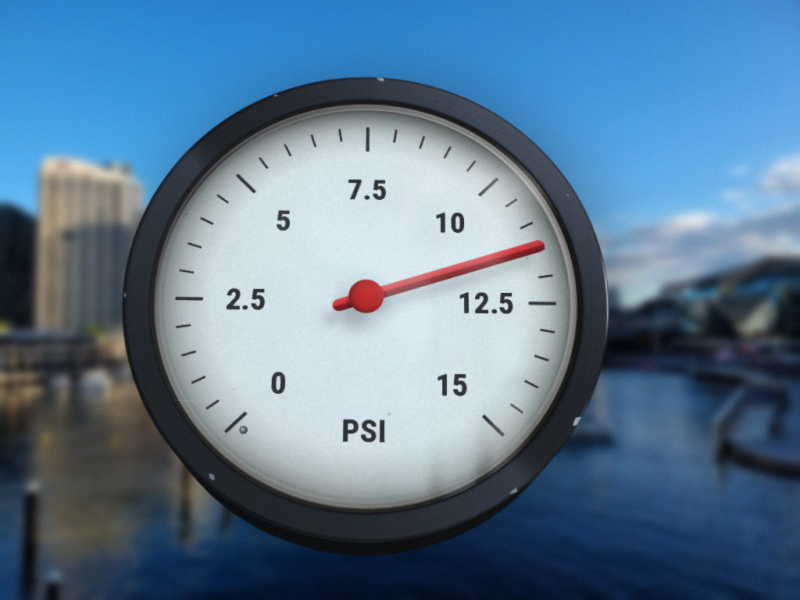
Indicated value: 11.5 psi
